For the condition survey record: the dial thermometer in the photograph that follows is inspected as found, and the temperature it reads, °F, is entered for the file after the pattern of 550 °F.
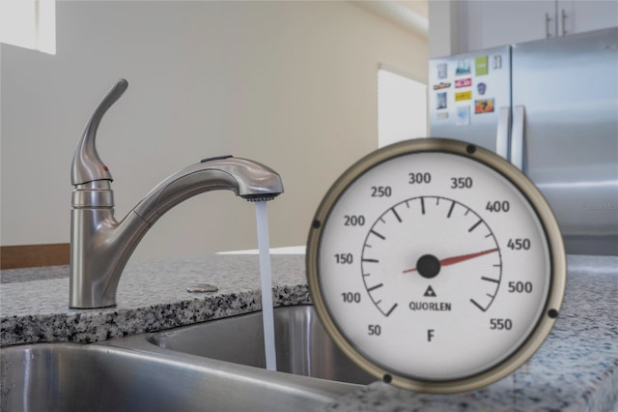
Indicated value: 450 °F
